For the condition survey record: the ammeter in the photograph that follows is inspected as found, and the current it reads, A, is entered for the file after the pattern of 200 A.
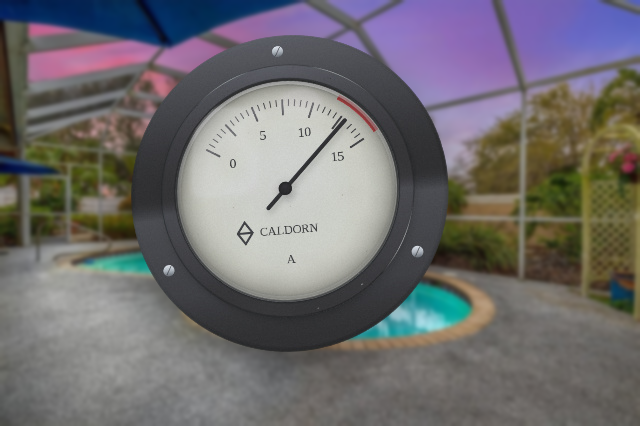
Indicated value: 13 A
